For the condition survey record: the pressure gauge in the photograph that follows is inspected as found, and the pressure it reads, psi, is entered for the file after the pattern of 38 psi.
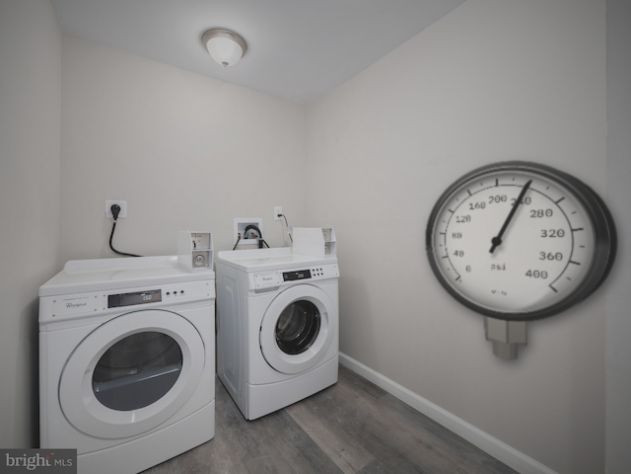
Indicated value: 240 psi
